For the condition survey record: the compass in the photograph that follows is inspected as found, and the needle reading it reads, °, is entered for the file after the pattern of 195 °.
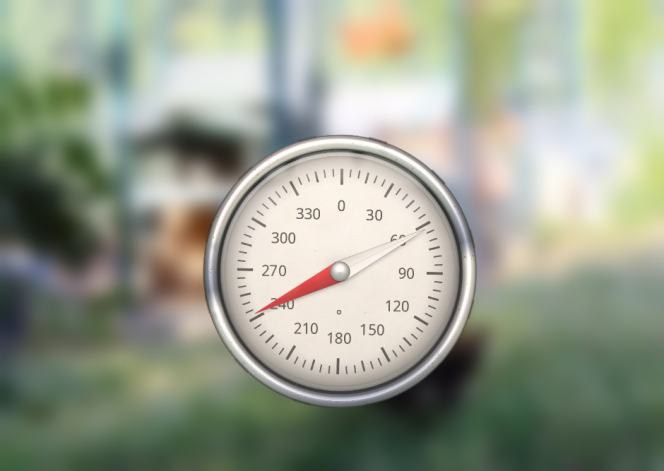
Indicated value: 242.5 °
